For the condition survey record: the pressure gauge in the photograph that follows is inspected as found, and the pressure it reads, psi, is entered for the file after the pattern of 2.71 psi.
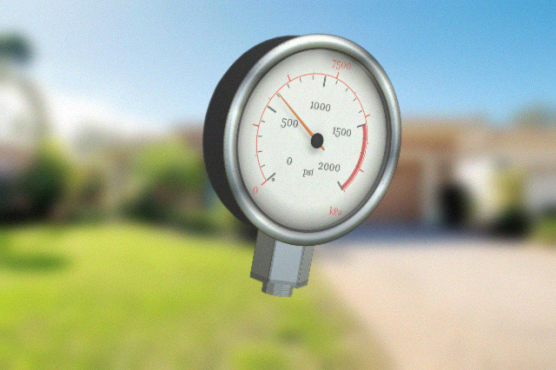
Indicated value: 600 psi
